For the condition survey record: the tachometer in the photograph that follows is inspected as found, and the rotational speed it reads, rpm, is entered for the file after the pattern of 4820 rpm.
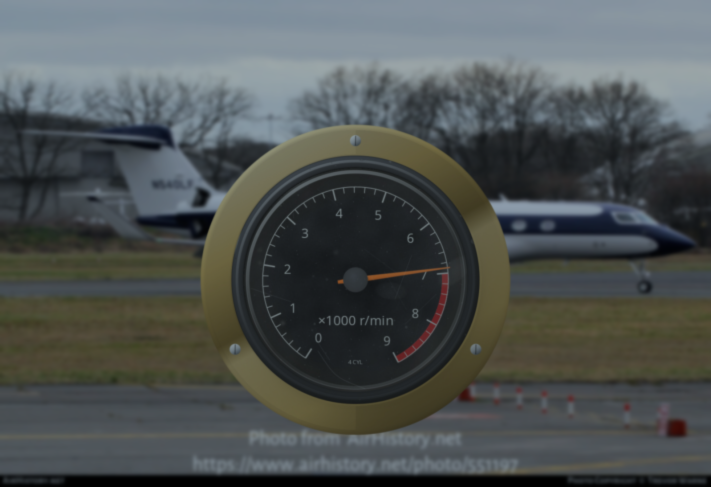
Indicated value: 6900 rpm
